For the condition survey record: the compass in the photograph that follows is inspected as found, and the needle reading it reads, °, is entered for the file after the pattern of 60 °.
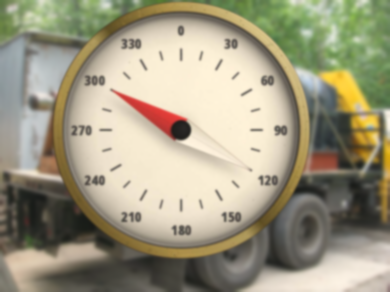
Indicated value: 300 °
